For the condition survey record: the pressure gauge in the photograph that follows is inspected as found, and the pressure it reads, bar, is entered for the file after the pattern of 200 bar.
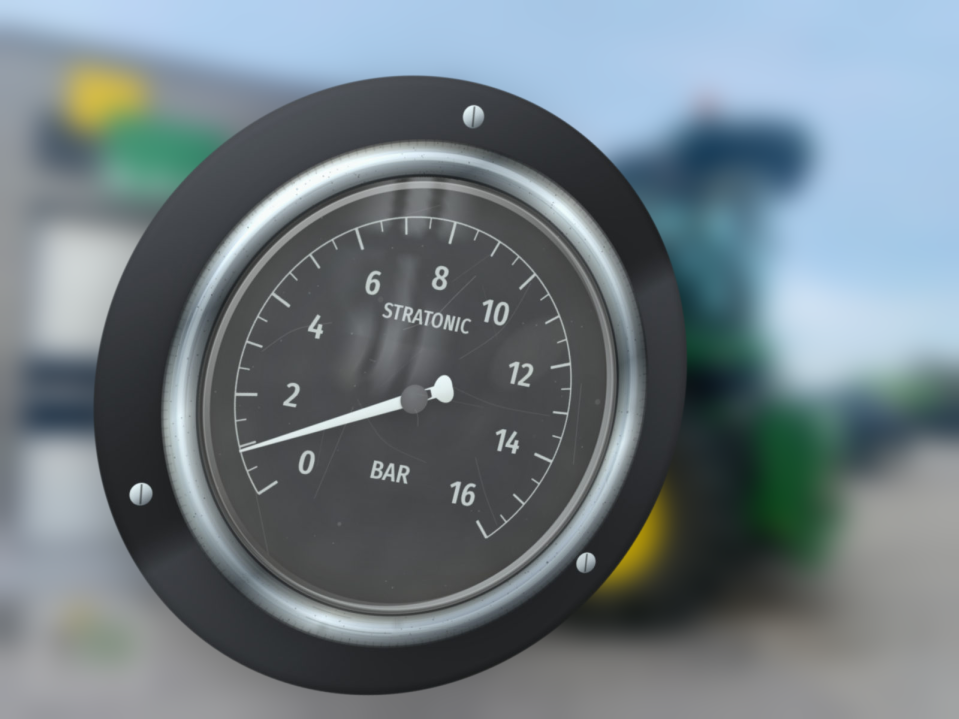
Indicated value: 1 bar
